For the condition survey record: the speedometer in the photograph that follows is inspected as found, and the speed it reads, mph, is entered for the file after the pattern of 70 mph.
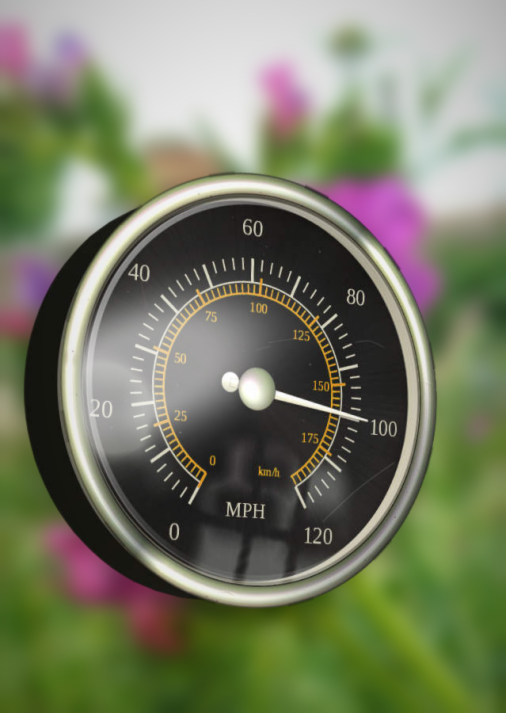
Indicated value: 100 mph
